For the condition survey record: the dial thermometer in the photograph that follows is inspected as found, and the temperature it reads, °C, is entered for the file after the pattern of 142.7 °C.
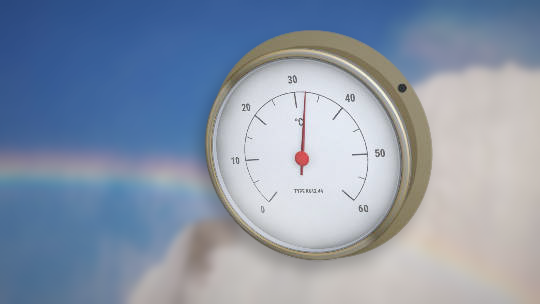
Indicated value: 32.5 °C
